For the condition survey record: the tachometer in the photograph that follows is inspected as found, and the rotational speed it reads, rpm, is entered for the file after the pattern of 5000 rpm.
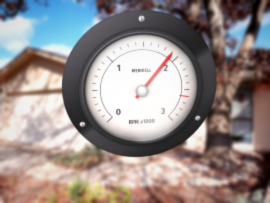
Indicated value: 1900 rpm
